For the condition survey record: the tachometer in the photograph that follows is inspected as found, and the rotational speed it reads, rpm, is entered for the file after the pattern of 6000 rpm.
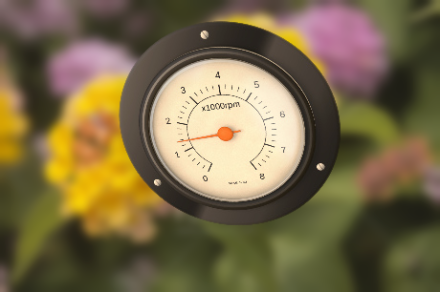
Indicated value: 1400 rpm
